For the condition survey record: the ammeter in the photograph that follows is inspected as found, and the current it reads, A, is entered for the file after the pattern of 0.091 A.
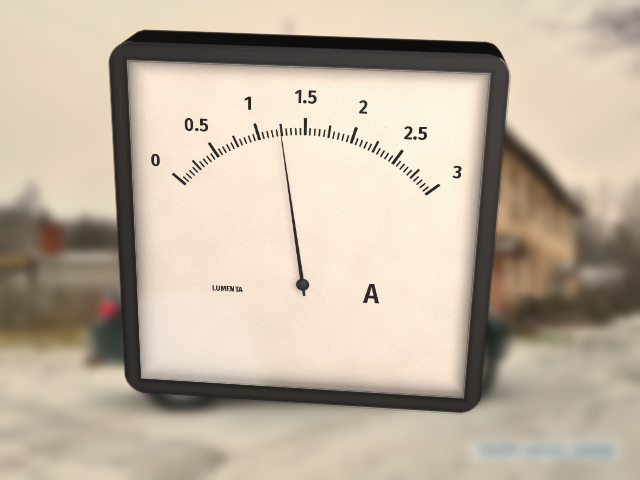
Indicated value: 1.25 A
